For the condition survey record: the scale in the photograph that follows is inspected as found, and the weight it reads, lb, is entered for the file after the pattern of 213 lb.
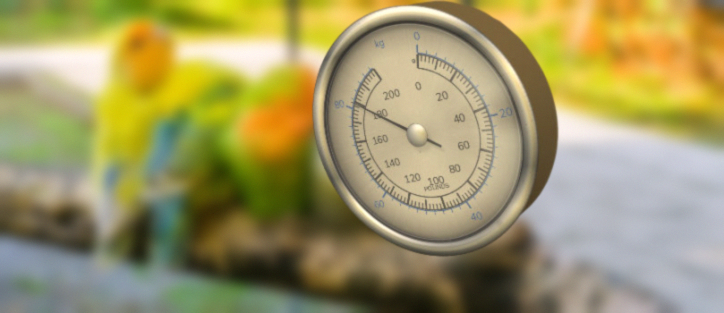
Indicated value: 180 lb
